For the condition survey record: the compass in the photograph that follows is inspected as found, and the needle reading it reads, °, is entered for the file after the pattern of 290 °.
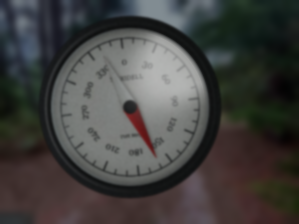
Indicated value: 160 °
